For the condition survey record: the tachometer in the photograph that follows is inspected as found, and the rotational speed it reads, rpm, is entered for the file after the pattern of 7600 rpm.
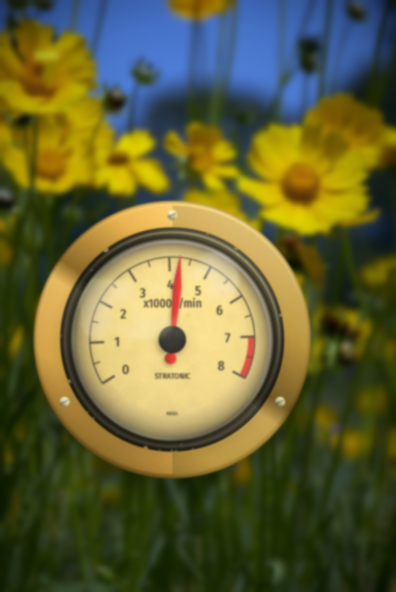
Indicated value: 4250 rpm
